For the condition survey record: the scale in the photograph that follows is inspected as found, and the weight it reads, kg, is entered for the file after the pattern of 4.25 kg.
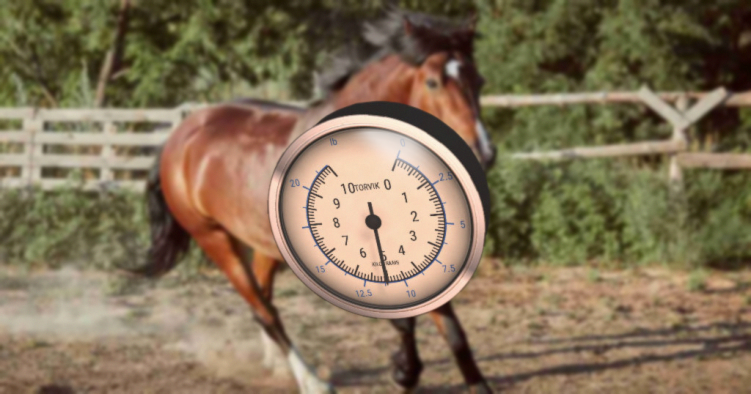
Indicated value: 5 kg
